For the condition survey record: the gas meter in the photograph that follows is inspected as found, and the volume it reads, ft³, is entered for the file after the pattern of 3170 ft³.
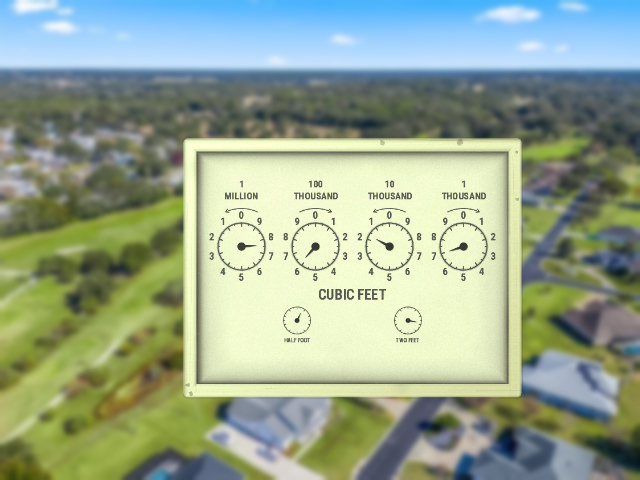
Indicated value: 761700 ft³
